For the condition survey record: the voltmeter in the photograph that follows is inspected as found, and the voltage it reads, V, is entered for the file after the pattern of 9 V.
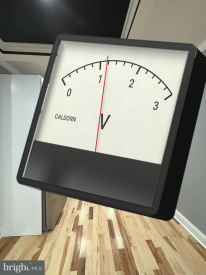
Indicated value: 1.2 V
